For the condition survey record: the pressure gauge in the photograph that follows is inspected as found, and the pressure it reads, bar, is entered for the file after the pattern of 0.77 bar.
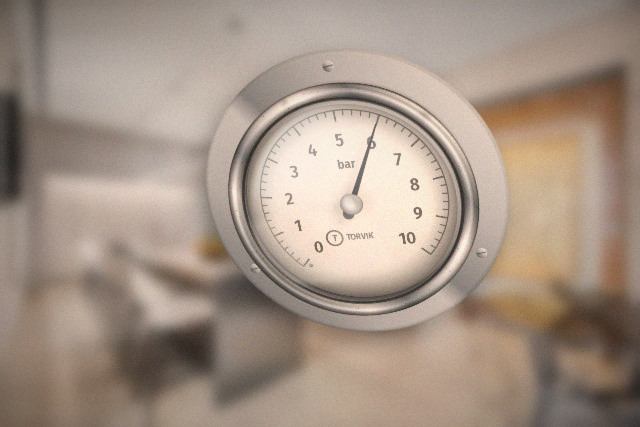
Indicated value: 6 bar
